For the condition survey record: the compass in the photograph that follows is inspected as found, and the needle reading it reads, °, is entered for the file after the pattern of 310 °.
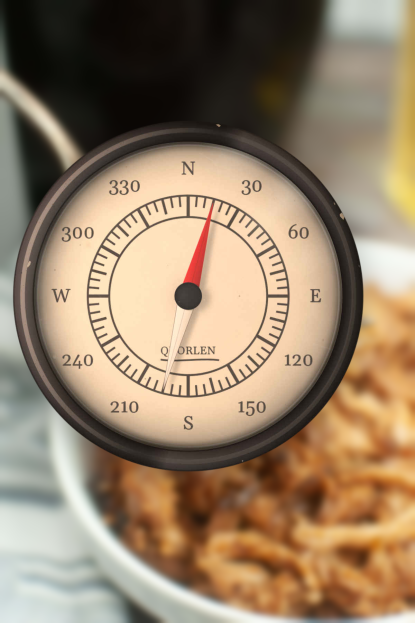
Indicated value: 15 °
